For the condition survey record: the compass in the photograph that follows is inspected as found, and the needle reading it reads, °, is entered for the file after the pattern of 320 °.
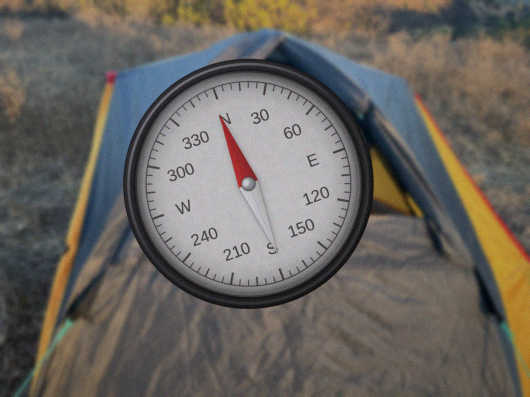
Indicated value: 357.5 °
